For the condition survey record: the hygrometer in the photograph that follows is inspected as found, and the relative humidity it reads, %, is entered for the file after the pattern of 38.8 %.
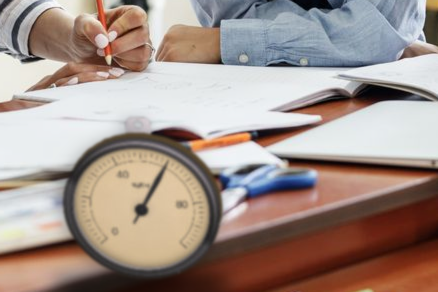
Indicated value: 60 %
